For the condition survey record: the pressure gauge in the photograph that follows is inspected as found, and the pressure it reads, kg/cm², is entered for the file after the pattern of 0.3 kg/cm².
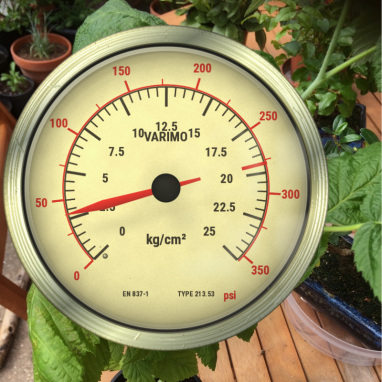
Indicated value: 2.75 kg/cm²
